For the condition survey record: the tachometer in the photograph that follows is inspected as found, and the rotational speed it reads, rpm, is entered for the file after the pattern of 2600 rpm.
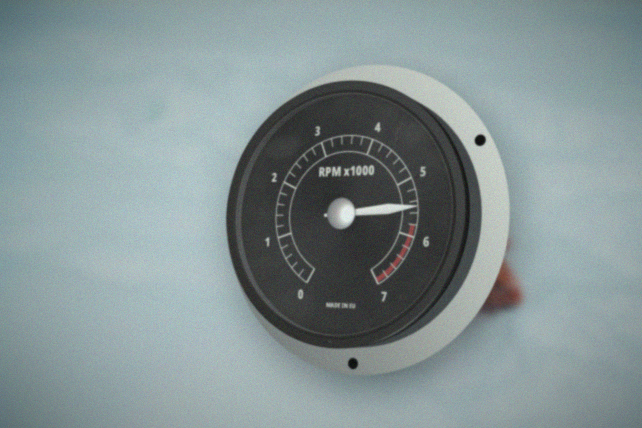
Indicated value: 5500 rpm
